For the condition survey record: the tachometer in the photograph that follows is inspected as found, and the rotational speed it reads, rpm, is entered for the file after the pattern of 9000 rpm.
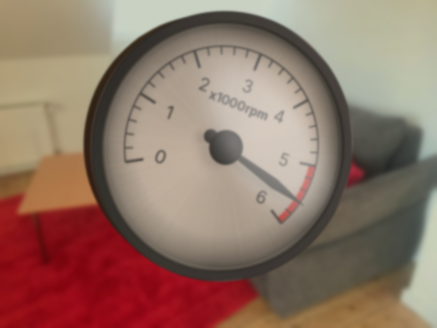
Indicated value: 5600 rpm
